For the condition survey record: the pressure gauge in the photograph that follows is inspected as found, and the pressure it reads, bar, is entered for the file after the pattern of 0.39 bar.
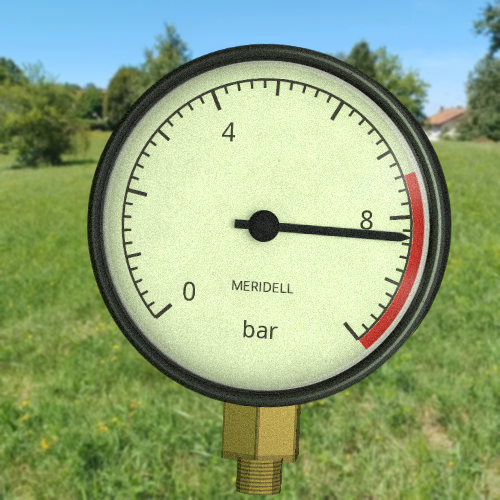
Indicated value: 8.3 bar
